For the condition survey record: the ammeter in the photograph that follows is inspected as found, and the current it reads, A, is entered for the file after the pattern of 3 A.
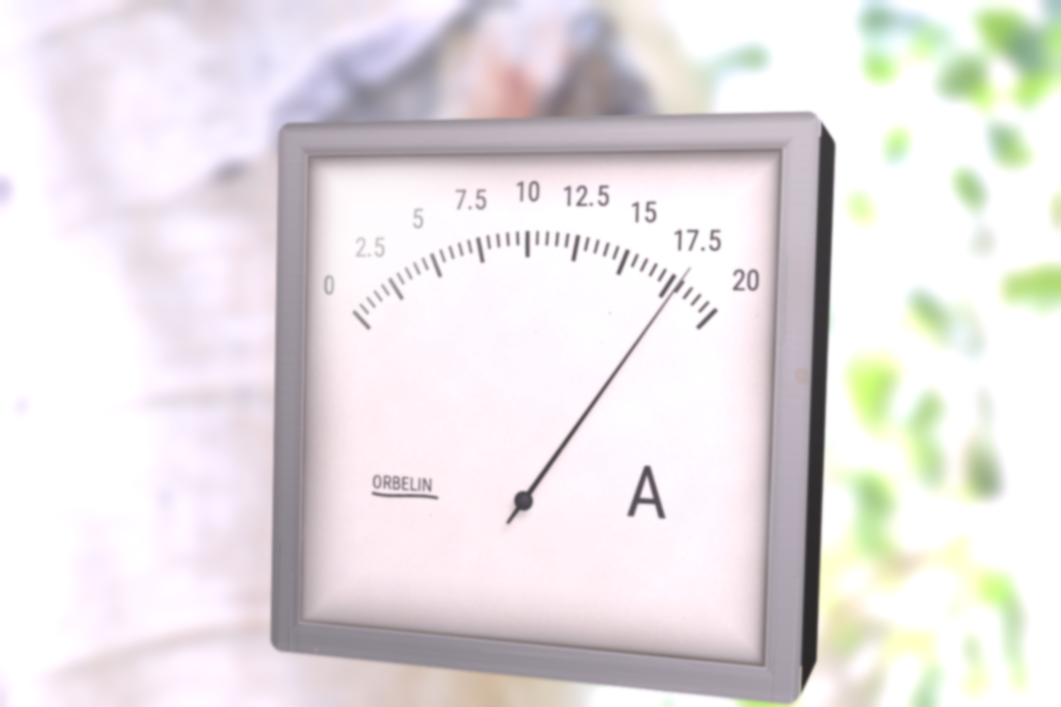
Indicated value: 18 A
